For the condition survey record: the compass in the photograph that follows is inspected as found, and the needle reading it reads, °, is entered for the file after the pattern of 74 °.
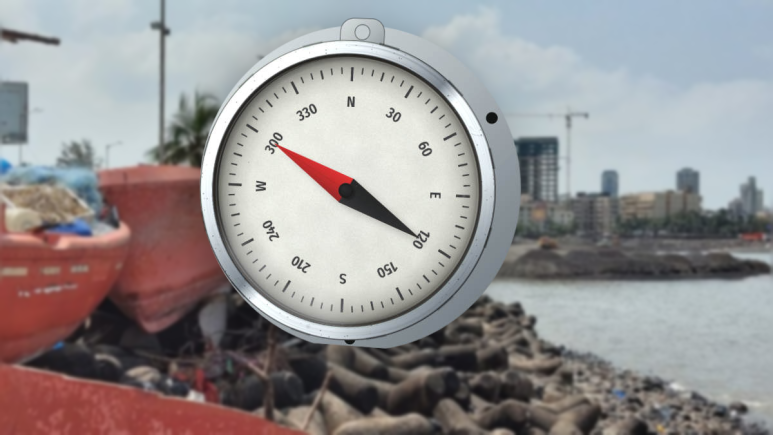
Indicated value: 300 °
